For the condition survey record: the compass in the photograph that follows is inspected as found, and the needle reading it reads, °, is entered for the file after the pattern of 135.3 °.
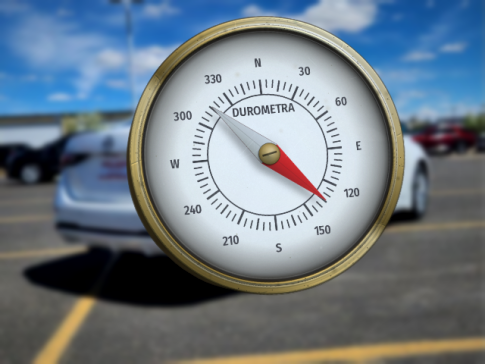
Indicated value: 135 °
